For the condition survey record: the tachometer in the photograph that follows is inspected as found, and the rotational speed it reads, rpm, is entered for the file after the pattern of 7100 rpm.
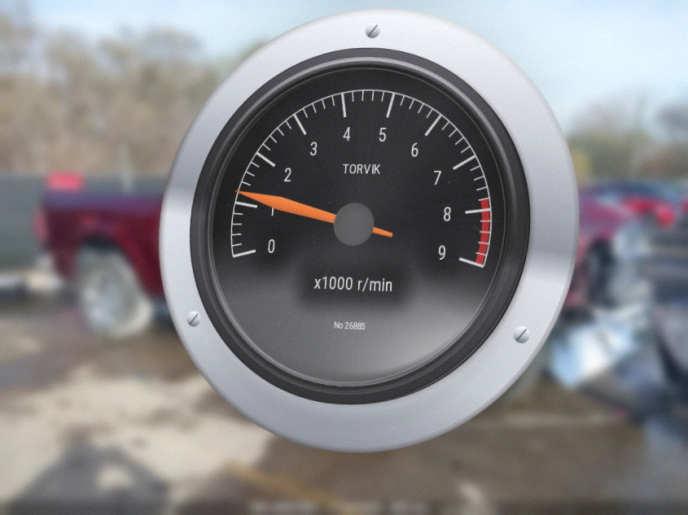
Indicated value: 1200 rpm
